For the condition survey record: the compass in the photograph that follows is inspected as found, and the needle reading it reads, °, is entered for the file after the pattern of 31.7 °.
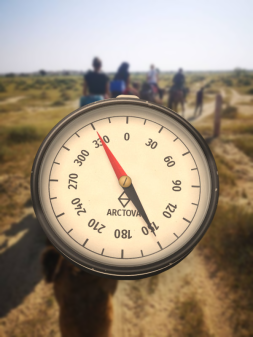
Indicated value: 330 °
